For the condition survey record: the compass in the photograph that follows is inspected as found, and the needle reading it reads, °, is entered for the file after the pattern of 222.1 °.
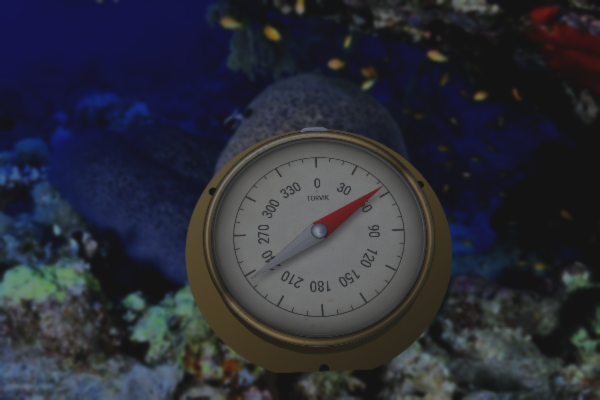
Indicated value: 55 °
